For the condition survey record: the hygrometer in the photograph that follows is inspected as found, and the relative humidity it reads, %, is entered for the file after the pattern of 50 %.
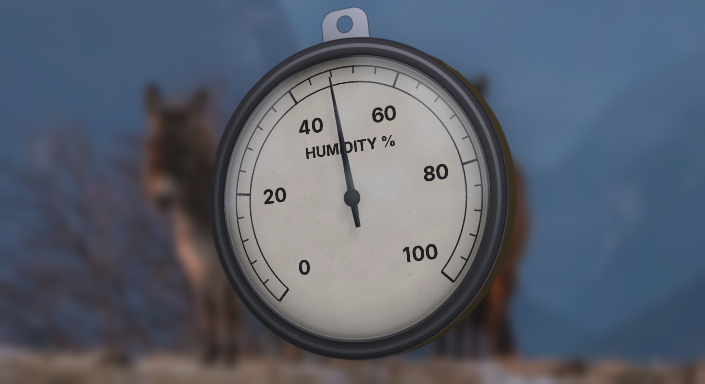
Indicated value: 48 %
